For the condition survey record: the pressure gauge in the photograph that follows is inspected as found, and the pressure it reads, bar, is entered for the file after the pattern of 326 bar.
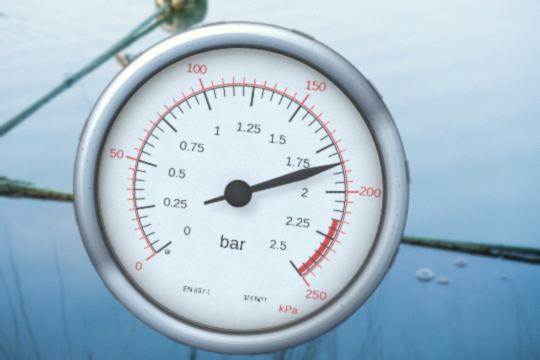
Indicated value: 1.85 bar
